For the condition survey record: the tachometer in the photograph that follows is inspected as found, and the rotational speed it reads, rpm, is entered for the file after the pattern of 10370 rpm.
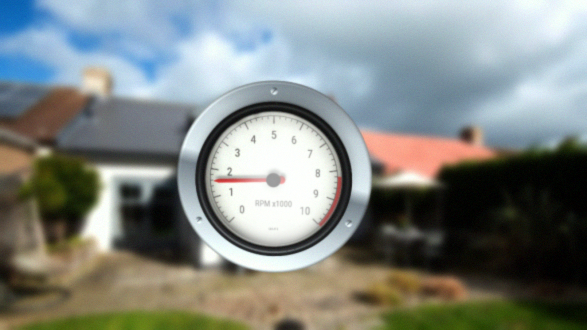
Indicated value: 1600 rpm
